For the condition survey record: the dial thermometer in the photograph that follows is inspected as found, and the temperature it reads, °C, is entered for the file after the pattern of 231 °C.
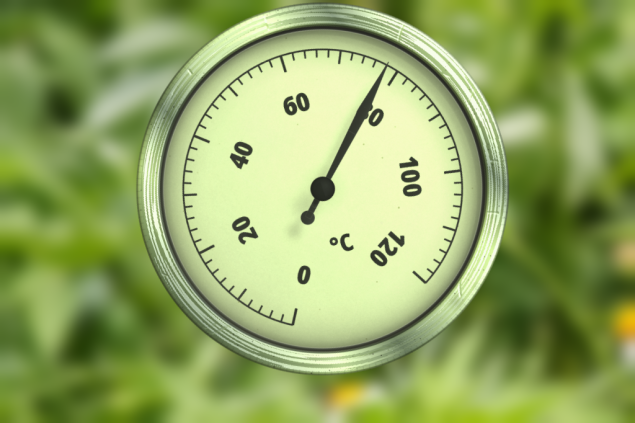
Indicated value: 78 °C
